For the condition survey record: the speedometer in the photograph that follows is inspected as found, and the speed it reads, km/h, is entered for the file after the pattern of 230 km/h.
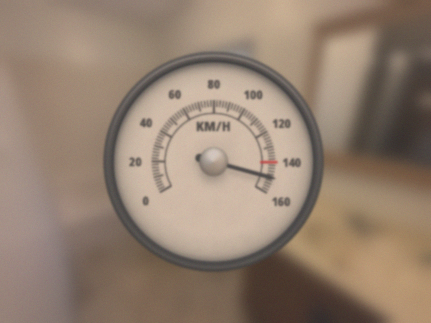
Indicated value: 150 km/h
